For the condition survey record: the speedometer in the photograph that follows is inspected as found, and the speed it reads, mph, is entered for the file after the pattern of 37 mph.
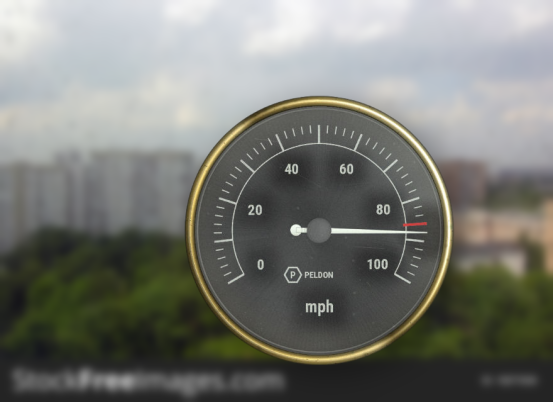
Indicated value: 88 mph
